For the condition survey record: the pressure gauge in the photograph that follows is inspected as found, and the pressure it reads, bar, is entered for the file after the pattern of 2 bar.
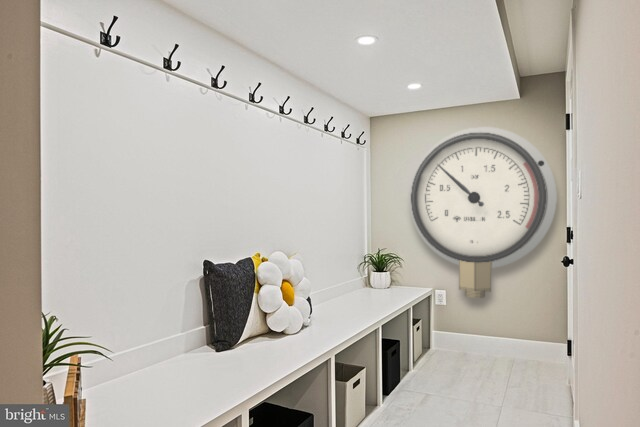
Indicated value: 0.75 bar
